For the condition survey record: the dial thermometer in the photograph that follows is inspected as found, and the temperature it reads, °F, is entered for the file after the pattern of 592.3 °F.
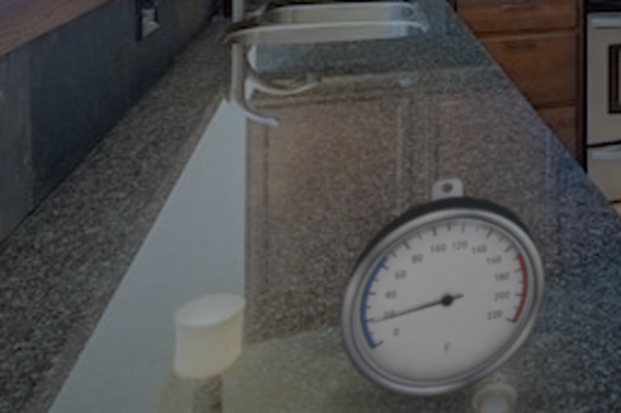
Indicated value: 20 °F
